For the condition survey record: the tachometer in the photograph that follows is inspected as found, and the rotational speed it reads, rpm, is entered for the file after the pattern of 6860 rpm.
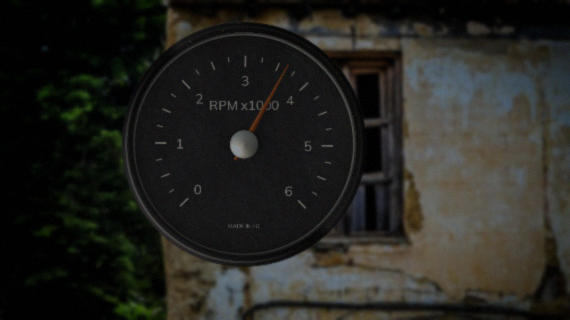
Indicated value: 3625 rpm
